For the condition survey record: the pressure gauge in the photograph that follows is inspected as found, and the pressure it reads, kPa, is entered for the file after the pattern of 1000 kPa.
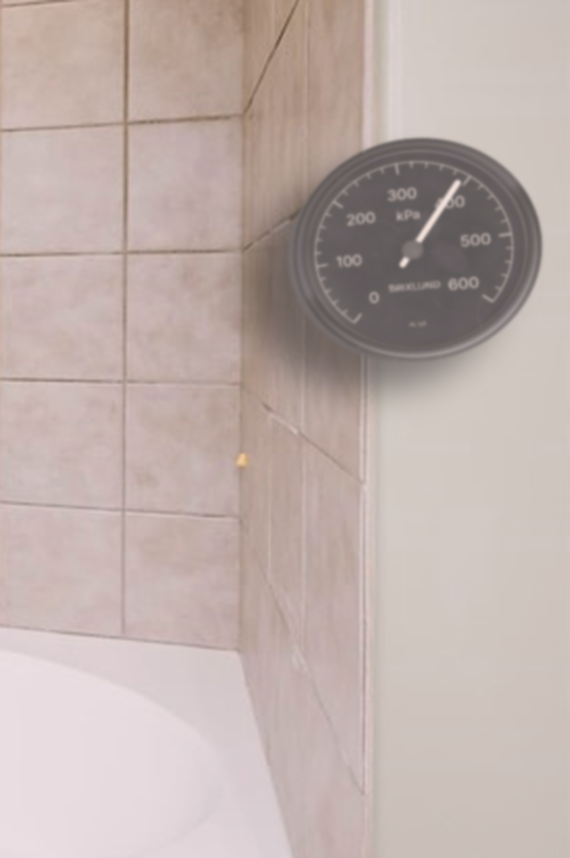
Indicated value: 390 kPa
